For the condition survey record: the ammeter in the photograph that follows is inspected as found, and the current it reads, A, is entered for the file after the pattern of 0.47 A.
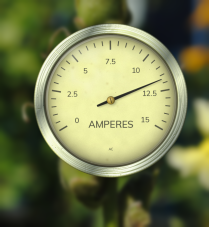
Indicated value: 11.75 A
